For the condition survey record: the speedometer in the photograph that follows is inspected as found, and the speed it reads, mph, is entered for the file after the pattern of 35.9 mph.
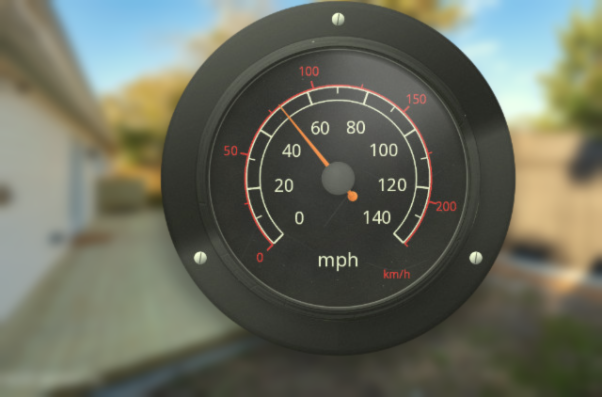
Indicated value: 50 mph
